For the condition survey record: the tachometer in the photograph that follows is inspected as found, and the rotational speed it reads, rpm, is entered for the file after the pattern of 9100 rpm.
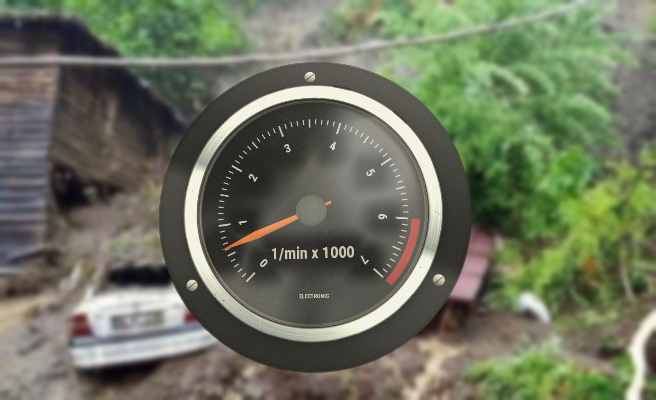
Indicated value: 600 rpm
